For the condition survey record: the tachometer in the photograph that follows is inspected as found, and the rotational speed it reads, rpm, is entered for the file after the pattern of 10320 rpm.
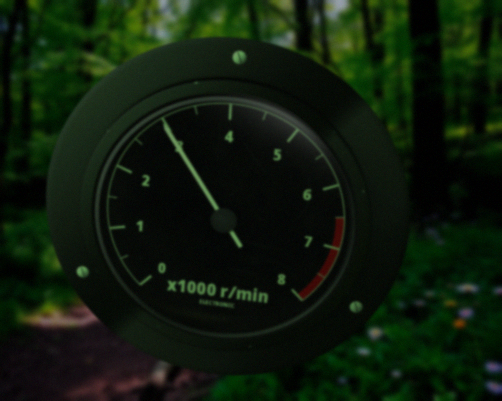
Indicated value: 3000 rpm
